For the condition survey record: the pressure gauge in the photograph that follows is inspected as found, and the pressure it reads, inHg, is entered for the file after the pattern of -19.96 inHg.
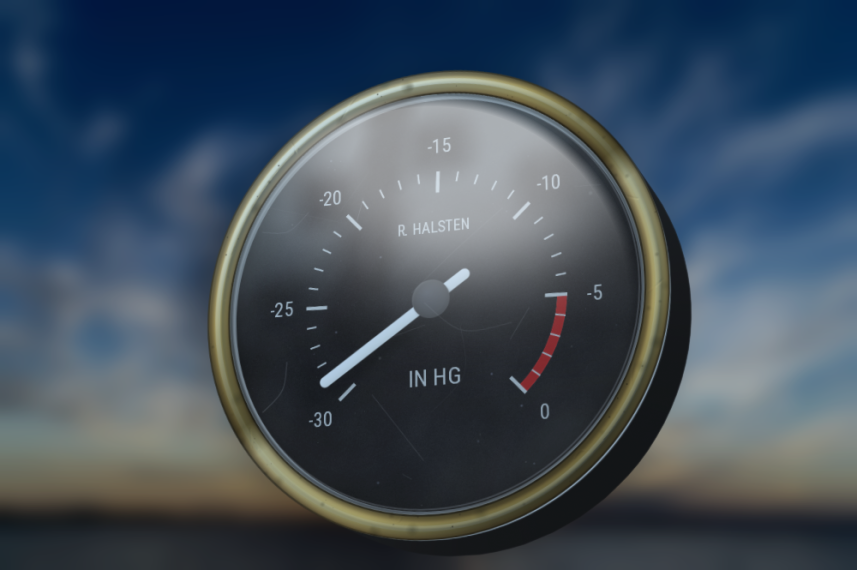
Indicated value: -29 inHg
